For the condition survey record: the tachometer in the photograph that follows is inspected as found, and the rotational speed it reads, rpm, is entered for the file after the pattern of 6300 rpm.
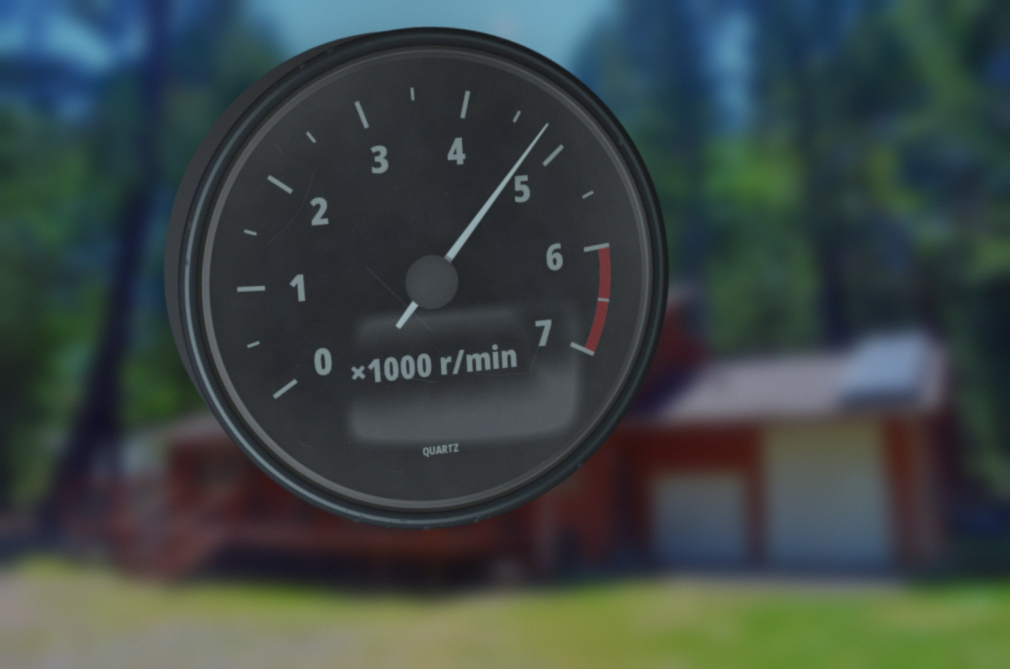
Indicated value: 4750 rpm
